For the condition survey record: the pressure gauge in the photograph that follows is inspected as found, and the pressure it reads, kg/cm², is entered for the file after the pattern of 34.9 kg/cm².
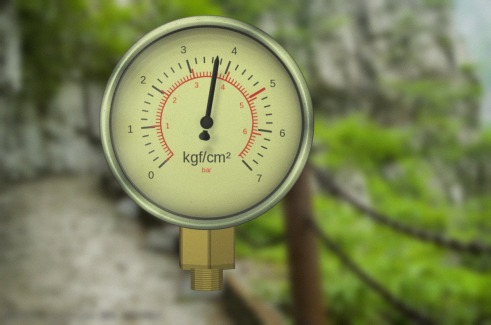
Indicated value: 3.7 kg/cm²
